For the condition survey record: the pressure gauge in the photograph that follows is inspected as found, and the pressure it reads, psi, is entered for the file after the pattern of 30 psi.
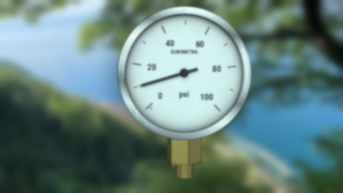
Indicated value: 10 psi
